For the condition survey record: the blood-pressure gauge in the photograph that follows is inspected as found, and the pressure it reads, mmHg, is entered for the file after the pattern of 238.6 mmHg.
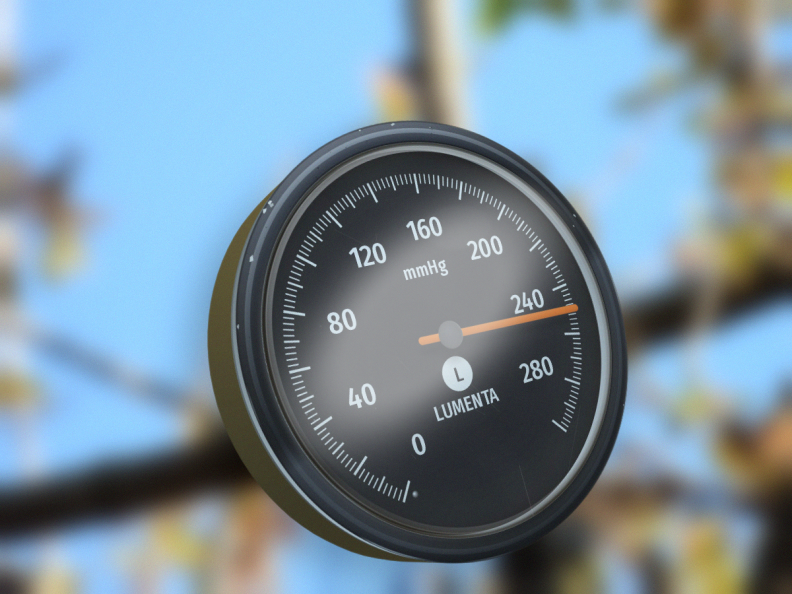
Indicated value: 250 mmHg
